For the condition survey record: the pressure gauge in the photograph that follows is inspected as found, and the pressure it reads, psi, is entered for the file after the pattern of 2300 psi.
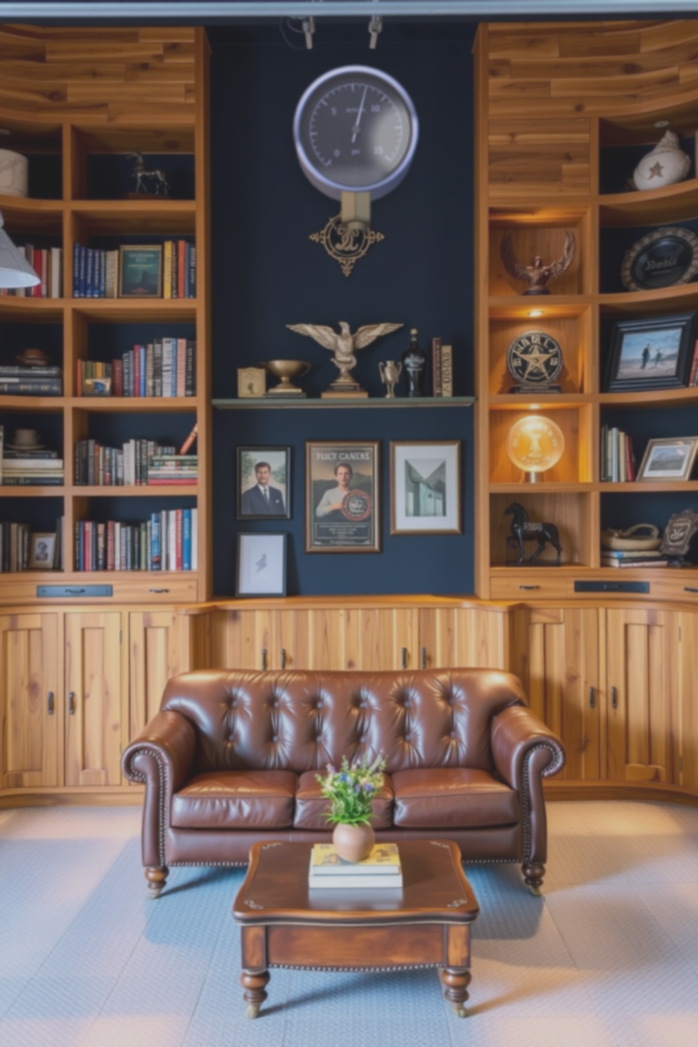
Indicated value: 8.5 psi
